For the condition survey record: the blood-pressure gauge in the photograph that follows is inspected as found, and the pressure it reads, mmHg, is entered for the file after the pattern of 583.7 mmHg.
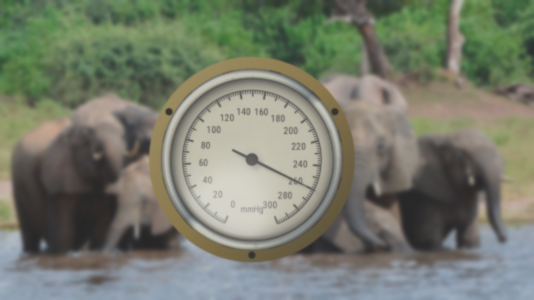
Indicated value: 260 mmHg
